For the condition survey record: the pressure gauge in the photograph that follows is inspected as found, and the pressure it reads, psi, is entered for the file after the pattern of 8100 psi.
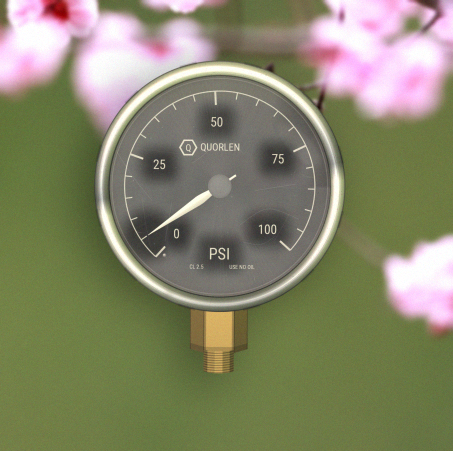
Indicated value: 5 psi
